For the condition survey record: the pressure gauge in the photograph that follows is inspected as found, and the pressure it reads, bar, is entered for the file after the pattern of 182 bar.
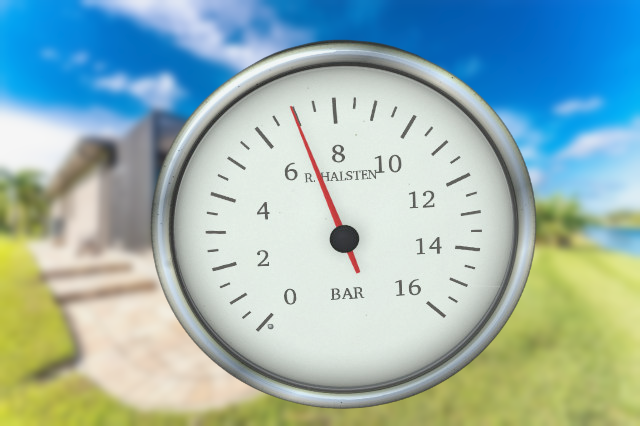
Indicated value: 7 bar
